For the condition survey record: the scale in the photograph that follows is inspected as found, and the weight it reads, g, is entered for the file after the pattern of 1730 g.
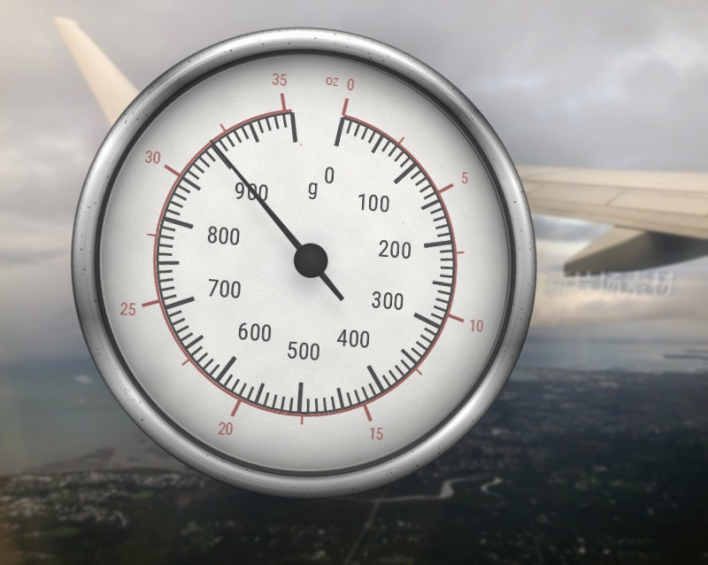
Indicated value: 900 g
